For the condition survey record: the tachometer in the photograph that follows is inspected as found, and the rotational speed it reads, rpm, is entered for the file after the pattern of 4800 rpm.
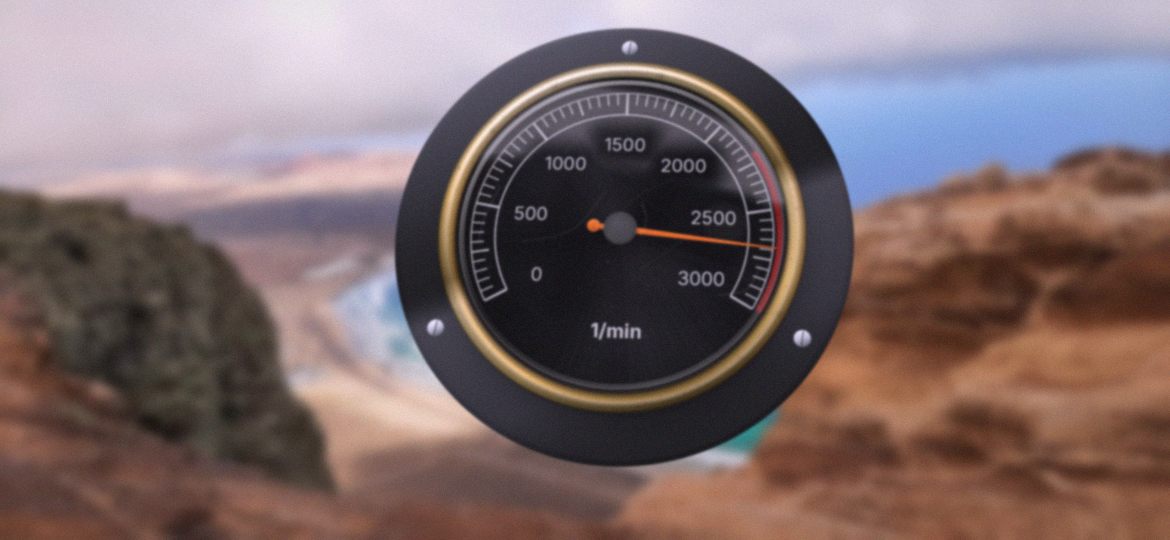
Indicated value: 2700 rpm
